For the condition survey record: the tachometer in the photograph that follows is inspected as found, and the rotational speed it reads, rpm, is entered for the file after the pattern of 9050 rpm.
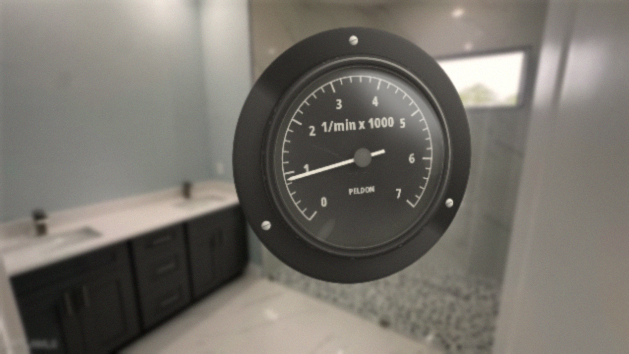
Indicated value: 900 rpm
